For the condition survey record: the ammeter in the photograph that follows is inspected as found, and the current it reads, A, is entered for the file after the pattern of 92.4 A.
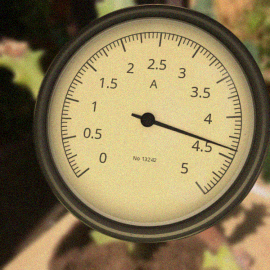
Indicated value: 4.4 A
